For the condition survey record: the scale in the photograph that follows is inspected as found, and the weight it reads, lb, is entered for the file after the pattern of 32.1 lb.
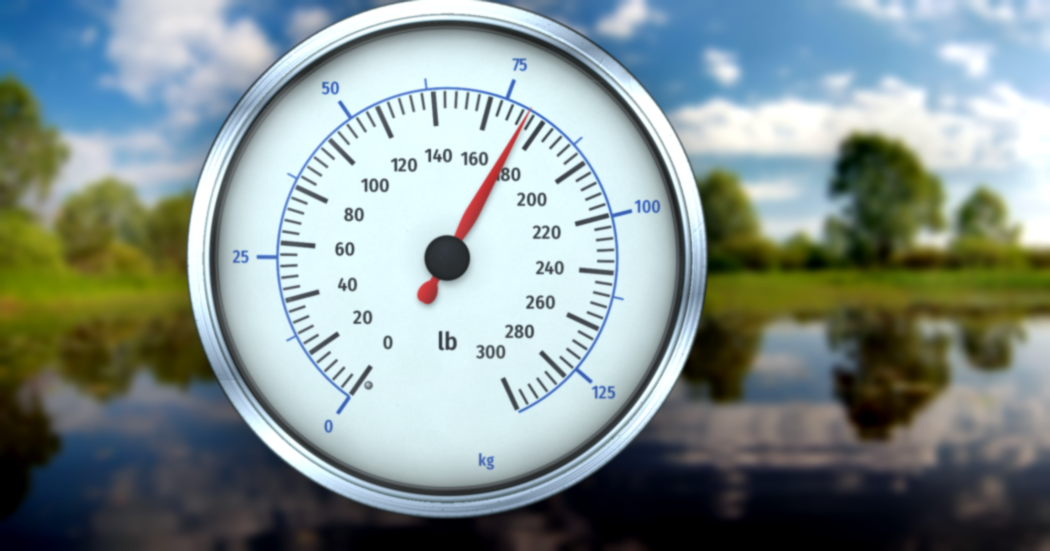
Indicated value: 174 lb
